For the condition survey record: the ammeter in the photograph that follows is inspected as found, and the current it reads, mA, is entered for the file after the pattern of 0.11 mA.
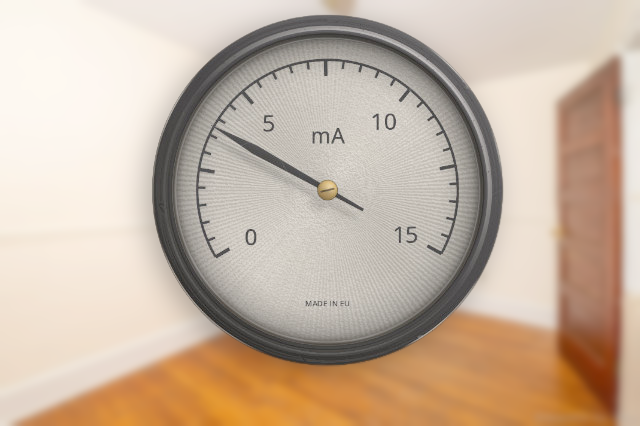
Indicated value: 3.75 mA
